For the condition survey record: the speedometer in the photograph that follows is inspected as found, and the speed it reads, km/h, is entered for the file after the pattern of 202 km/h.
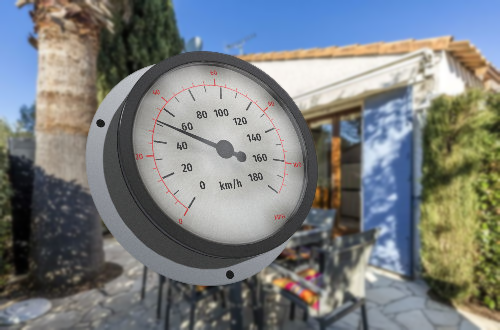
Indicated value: 50 km/h
